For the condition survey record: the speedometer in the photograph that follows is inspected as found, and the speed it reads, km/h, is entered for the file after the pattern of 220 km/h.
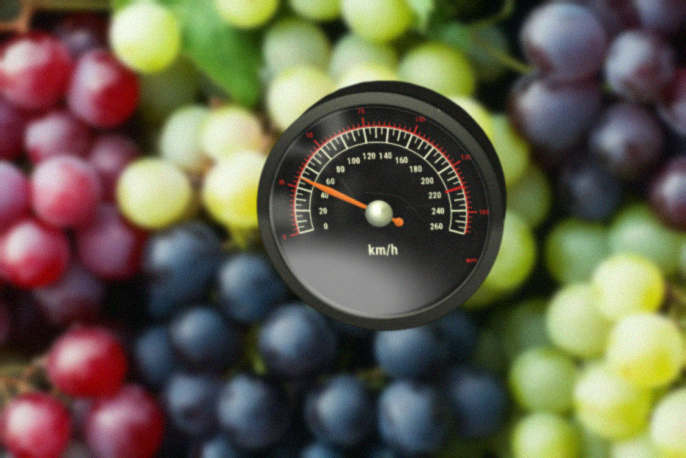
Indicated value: 50 km/h
